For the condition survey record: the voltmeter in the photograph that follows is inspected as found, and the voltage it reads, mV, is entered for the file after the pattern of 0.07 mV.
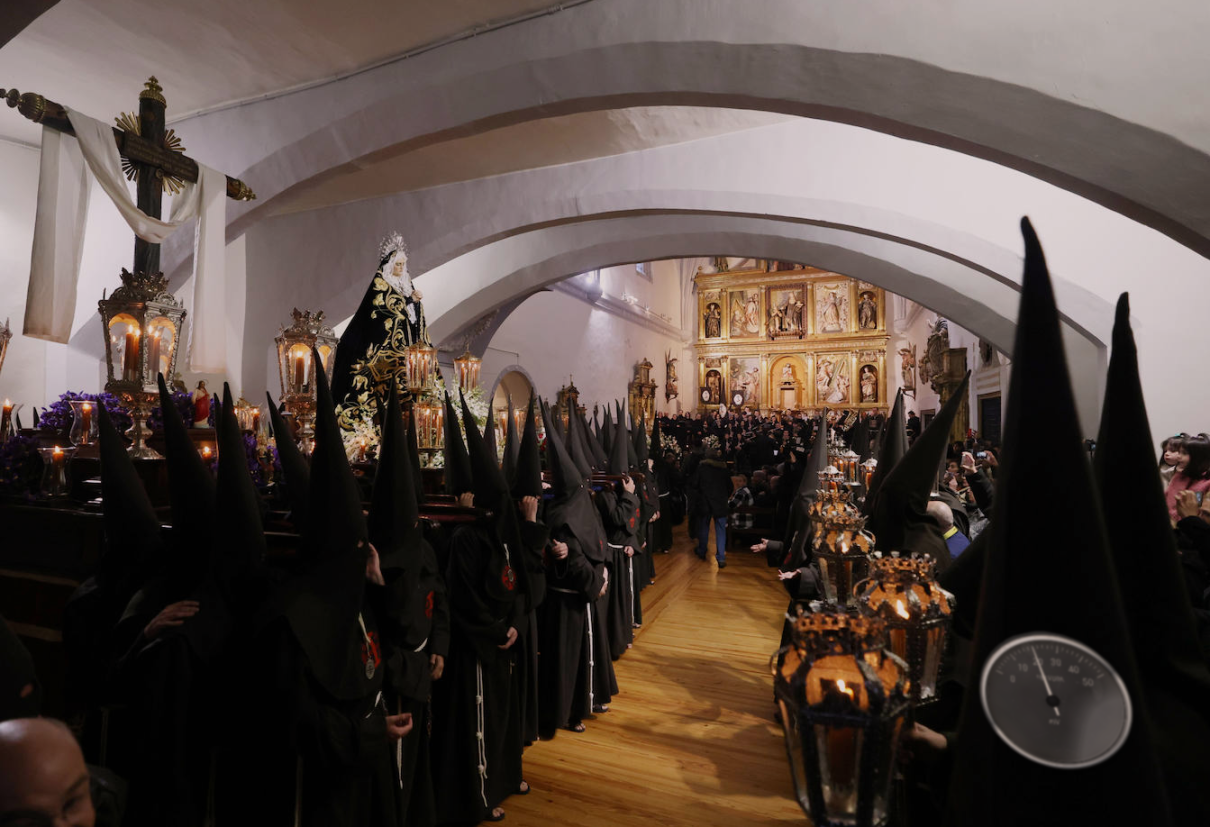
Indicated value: 20 mV
